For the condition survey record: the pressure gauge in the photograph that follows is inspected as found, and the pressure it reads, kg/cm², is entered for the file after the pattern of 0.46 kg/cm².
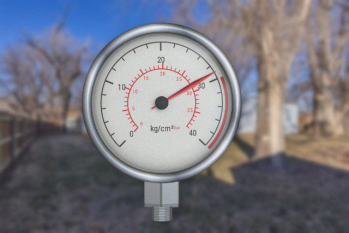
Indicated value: 29 kg/cm²
